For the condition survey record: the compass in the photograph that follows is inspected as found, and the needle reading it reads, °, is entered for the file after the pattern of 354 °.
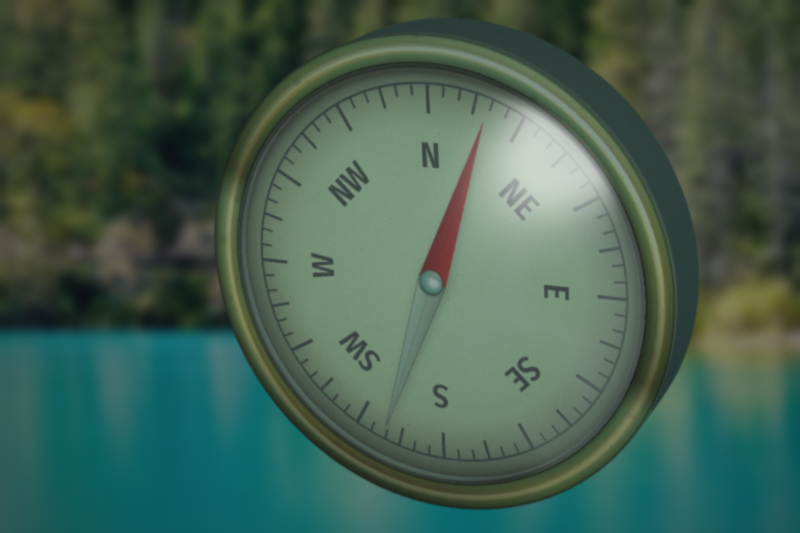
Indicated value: 20 °
